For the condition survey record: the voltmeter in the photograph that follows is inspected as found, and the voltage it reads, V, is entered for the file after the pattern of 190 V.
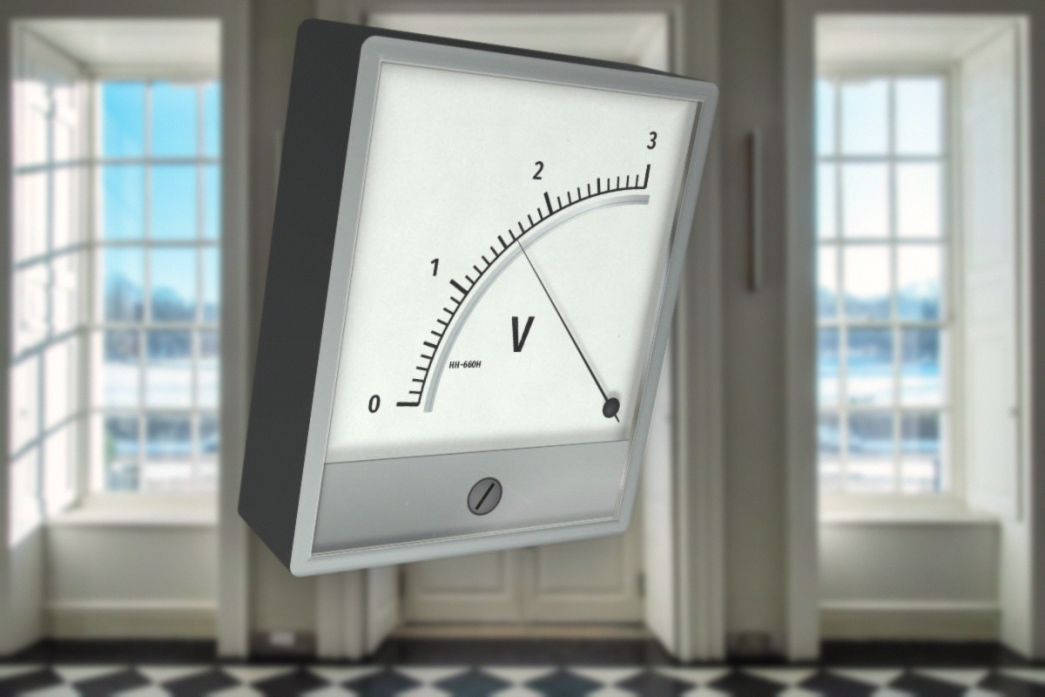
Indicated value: 1.6 V
